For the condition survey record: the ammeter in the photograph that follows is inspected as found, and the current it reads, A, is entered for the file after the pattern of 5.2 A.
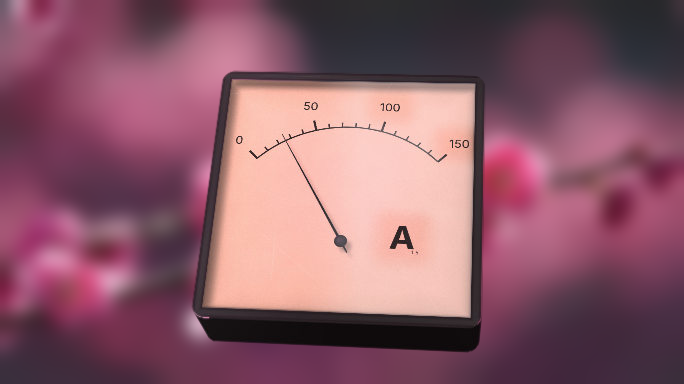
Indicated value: 25 A
